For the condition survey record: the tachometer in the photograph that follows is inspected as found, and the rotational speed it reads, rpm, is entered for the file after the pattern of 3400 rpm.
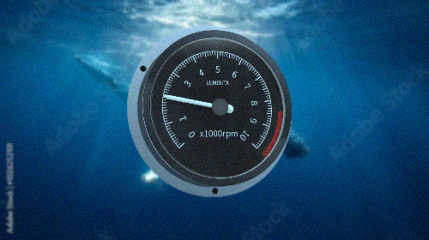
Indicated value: 2000 rpm
